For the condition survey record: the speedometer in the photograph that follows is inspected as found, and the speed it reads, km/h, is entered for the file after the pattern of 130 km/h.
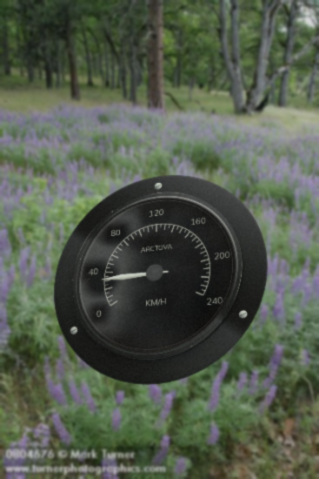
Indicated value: 30 km/h
